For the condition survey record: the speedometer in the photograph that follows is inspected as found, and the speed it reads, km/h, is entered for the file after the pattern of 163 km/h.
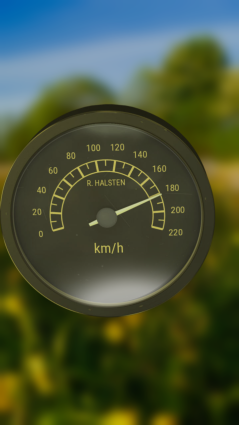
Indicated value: 180 km/h
